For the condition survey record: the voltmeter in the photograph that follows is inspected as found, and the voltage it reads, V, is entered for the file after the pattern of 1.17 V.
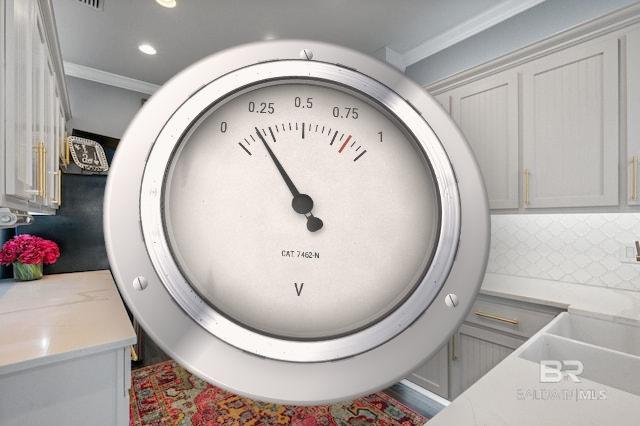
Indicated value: 0.15 V
